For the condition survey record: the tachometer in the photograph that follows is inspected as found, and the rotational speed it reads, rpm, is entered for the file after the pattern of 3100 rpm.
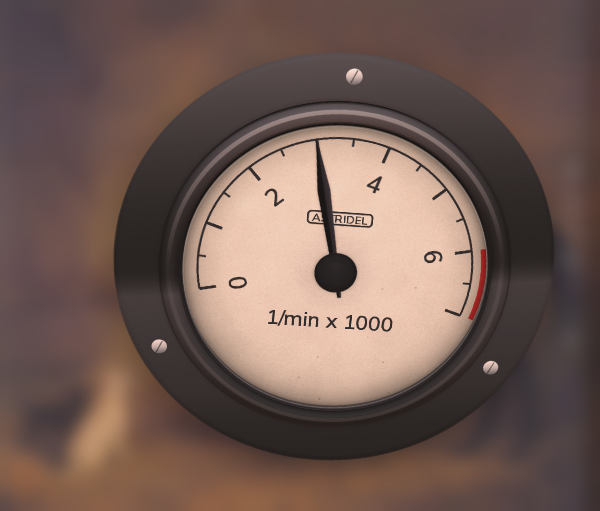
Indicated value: 3000 rpm
